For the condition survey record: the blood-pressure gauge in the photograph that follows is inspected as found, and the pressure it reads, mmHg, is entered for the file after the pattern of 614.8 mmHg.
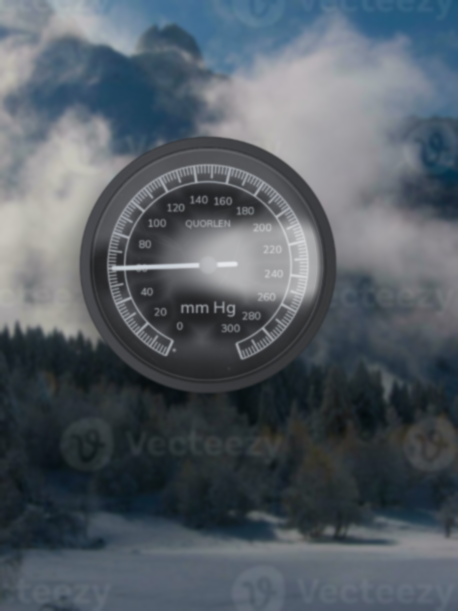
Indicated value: 60 mmHg
